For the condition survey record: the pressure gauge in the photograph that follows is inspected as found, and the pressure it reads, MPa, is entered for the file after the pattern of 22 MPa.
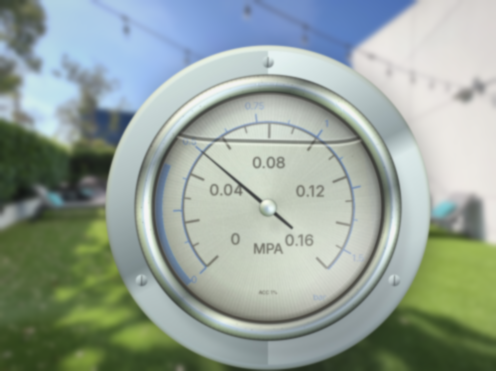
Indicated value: 0.05 MPa
